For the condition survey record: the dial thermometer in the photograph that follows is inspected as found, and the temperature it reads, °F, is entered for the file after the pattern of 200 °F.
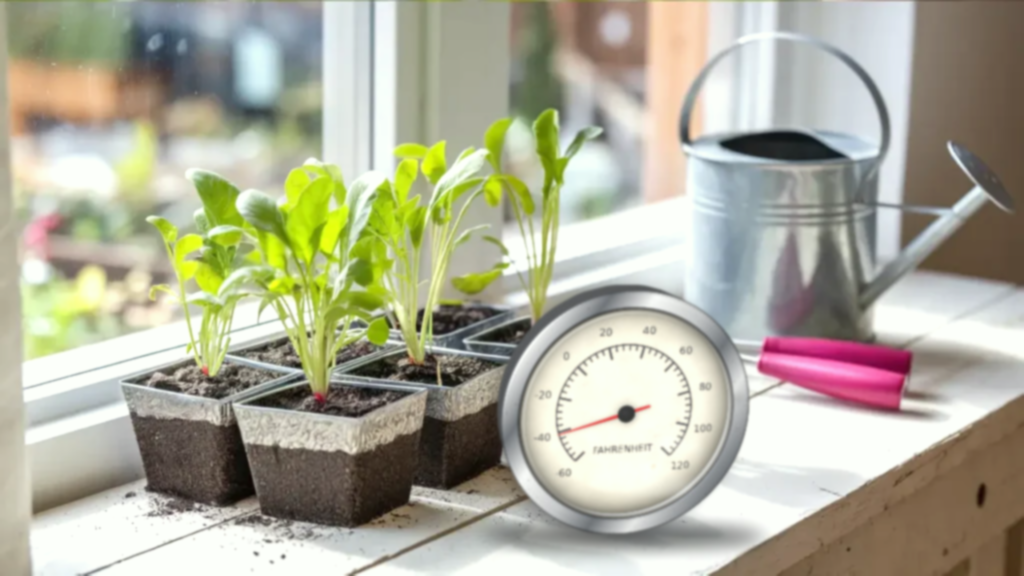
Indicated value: -40 °F
